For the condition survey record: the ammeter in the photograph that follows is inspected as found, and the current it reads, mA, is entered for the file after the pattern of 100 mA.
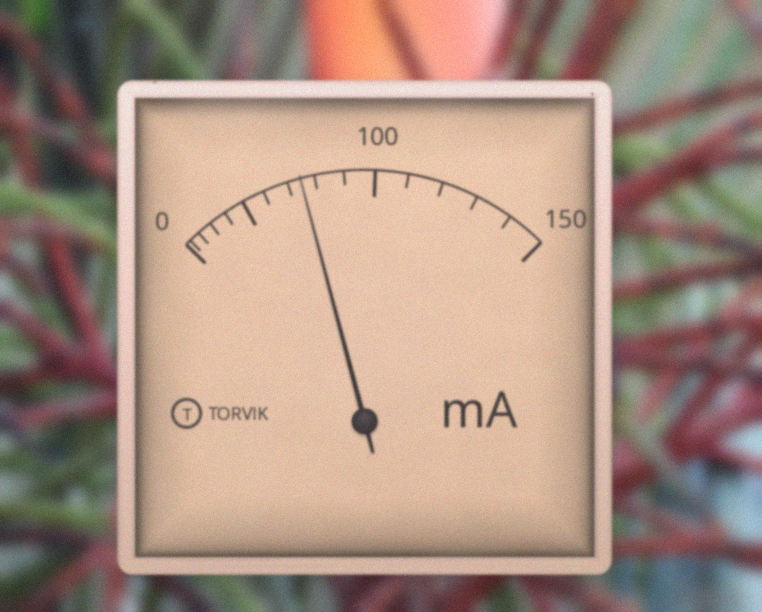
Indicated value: 75 mA
